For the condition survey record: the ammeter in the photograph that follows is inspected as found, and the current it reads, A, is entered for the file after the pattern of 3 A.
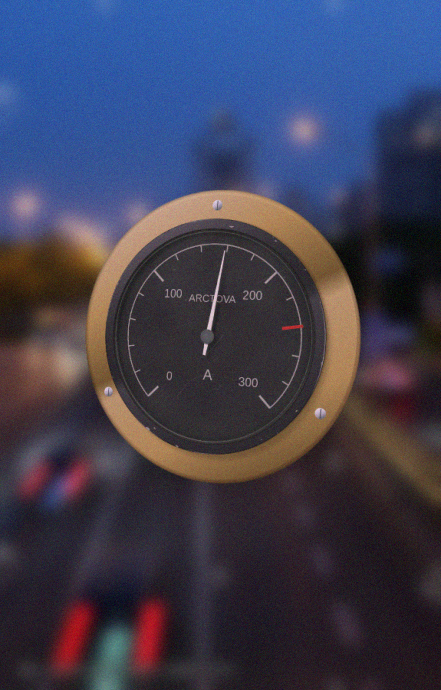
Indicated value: 160 A
